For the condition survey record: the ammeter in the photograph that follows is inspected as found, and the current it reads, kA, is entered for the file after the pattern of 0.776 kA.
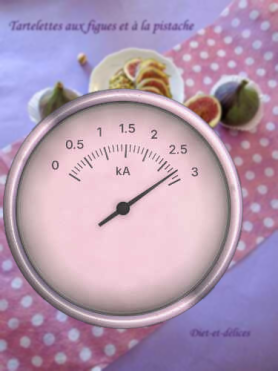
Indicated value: 2.8 kA
